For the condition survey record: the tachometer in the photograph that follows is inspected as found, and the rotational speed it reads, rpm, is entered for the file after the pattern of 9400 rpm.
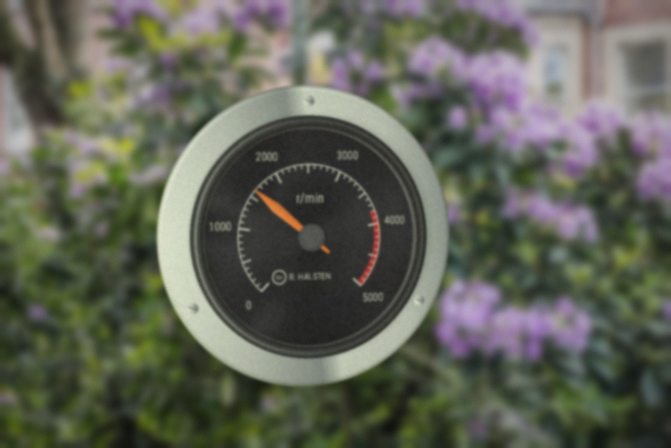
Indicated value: 1600 rpm
